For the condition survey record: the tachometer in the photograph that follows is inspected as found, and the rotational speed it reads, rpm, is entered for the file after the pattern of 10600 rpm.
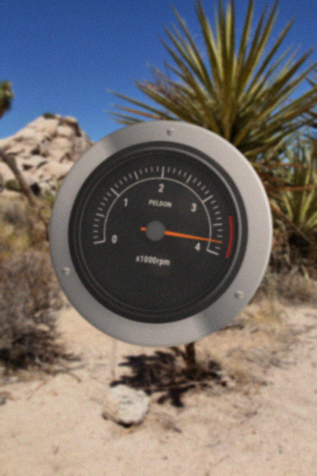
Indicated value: 3800 rpm
